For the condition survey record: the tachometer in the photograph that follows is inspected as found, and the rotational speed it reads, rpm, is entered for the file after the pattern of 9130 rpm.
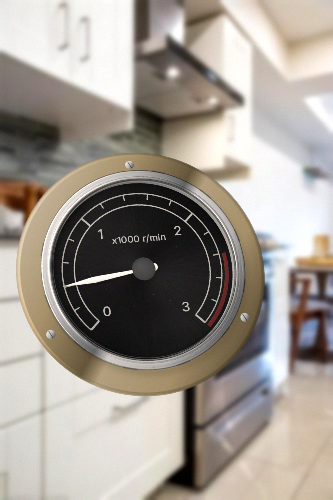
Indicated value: 400 rpm
